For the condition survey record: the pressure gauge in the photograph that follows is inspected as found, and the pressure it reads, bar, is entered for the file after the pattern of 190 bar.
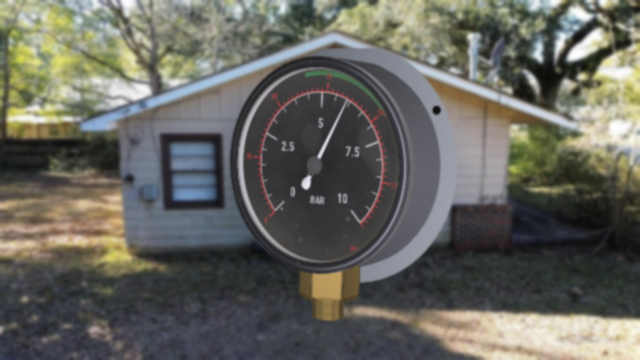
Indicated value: 6 bar
